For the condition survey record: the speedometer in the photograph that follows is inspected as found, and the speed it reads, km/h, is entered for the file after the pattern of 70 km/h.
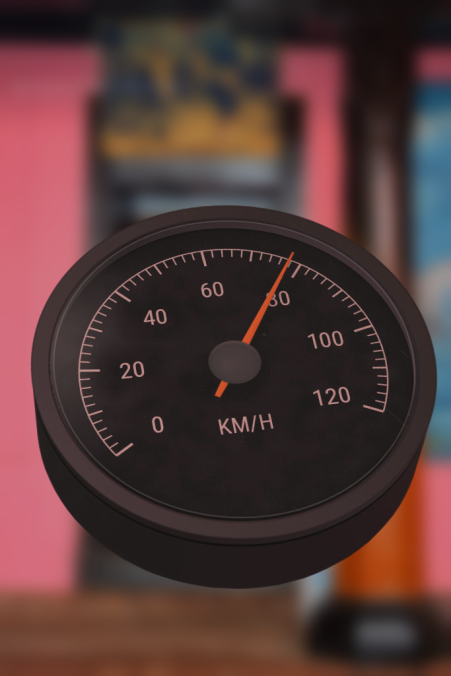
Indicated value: 78 km/h
